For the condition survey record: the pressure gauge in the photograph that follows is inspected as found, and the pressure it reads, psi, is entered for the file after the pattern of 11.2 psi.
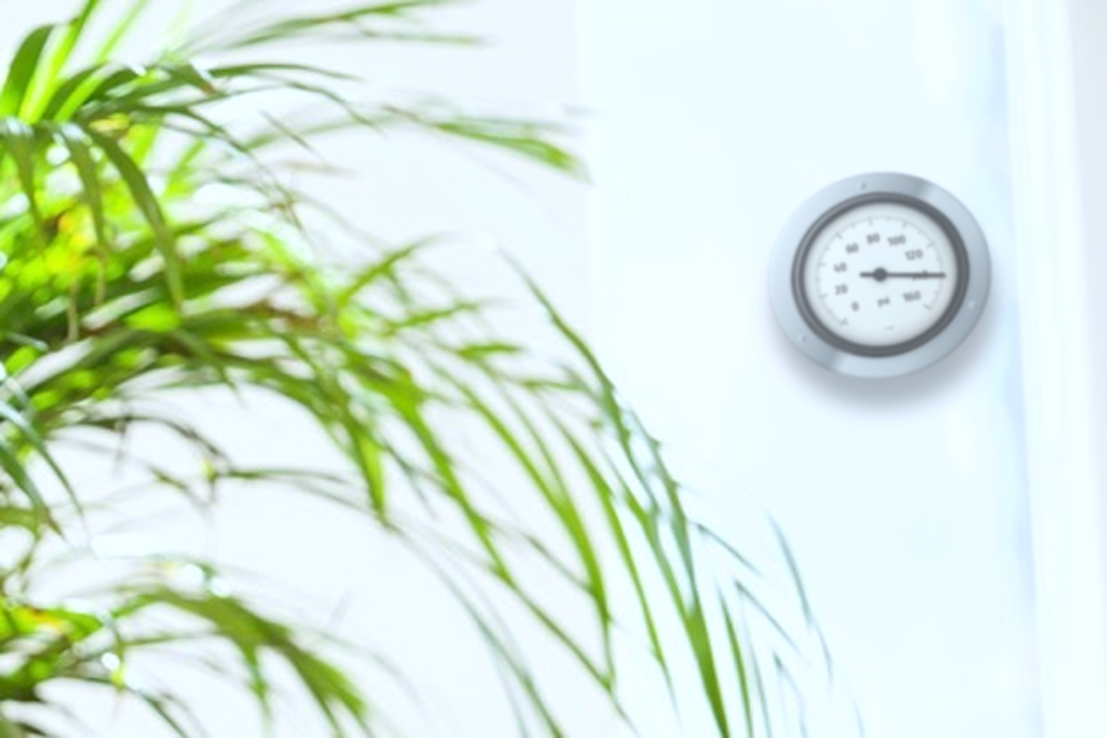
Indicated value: 140 psi
